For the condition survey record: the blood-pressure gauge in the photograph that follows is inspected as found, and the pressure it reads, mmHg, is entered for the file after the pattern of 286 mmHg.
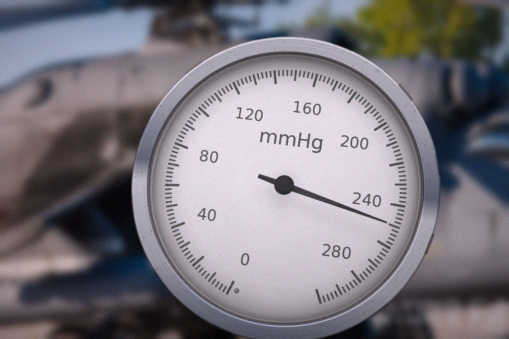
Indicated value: 250 mmHg
